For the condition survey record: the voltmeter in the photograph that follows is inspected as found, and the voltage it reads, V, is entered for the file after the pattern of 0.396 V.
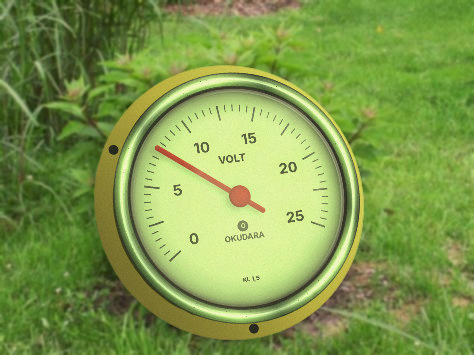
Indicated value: 7.5 V
